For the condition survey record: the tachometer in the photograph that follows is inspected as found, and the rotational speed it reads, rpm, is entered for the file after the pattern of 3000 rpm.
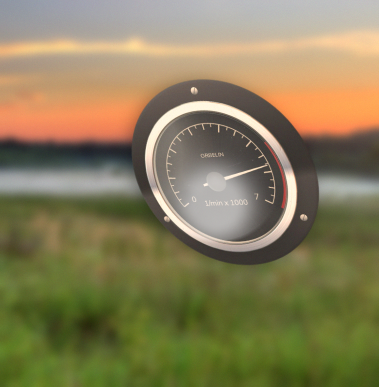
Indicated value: 5750 rpm
